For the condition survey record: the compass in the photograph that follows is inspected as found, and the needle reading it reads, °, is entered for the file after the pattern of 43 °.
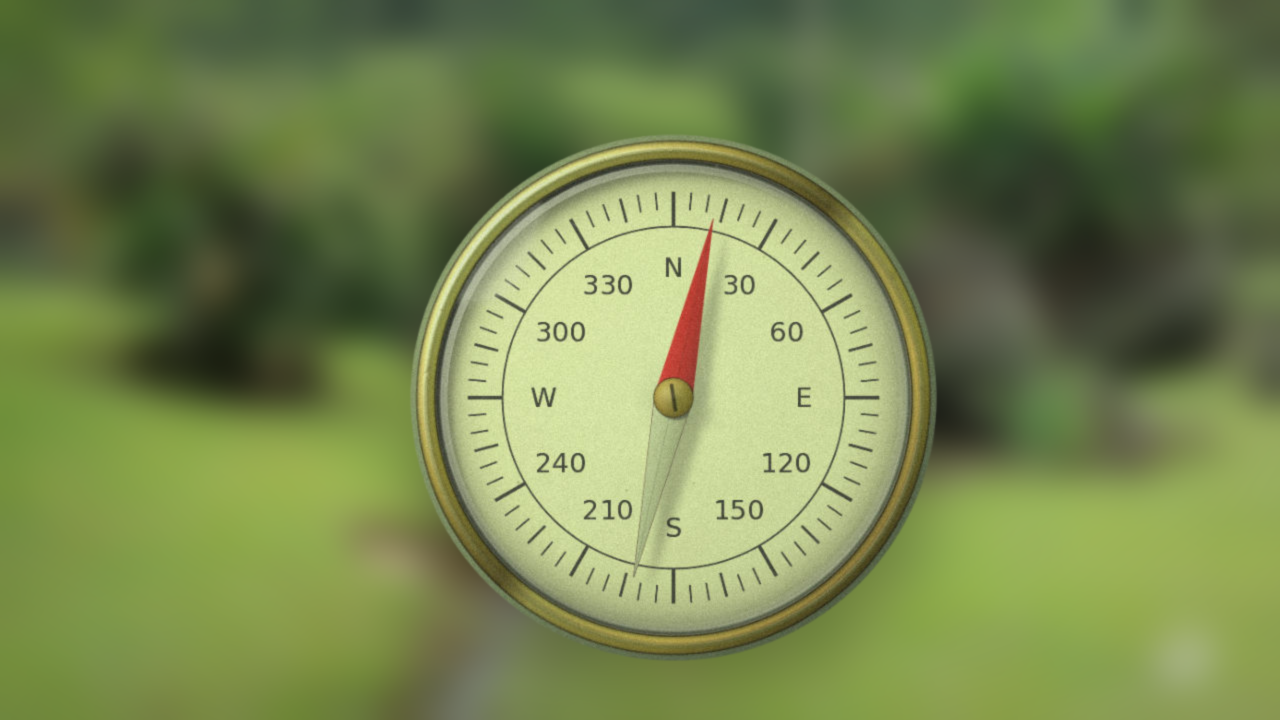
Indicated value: 12.5 °
